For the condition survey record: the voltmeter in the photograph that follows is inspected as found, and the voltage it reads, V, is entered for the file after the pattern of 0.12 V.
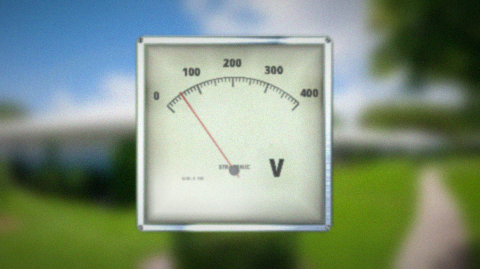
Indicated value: 50 V
